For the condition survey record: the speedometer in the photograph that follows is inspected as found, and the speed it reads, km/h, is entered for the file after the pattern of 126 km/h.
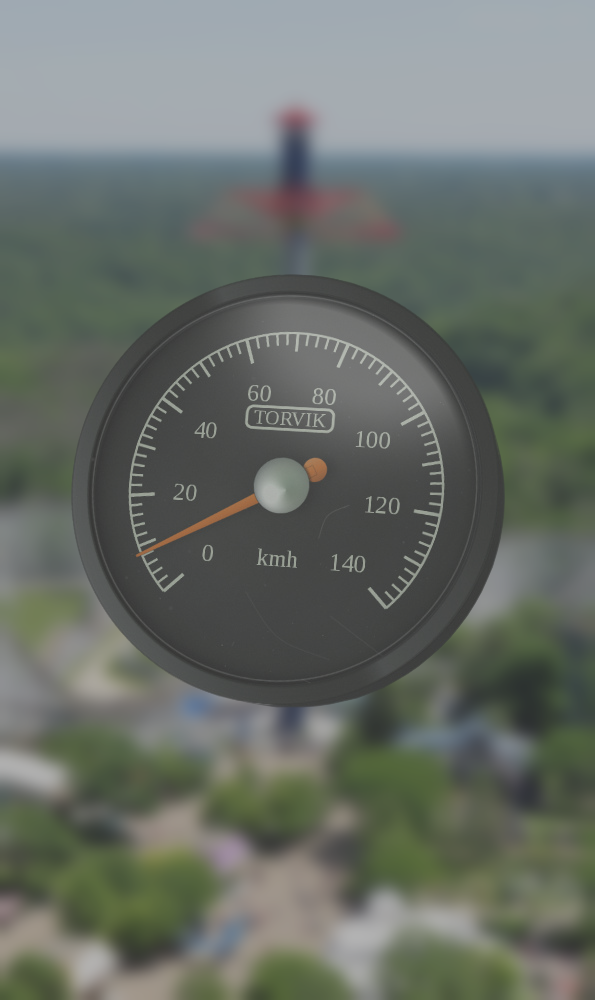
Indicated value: 8 km/h
